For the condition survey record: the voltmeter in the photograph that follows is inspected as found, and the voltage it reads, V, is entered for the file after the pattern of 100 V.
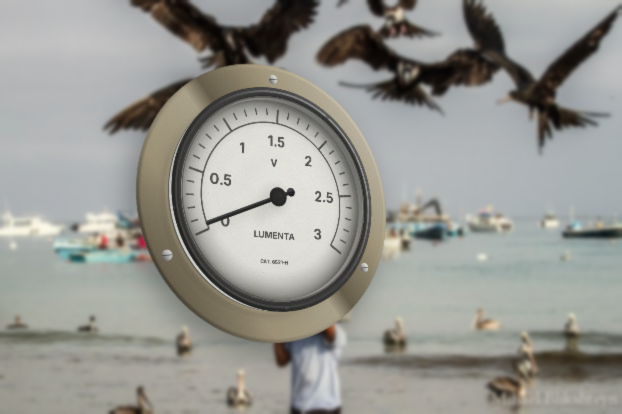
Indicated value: 0.05 V
